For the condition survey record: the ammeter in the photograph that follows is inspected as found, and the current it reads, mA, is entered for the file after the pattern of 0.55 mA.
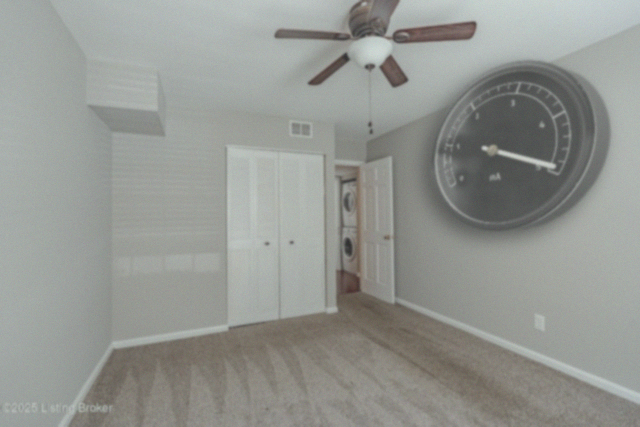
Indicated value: 4.9 mA
